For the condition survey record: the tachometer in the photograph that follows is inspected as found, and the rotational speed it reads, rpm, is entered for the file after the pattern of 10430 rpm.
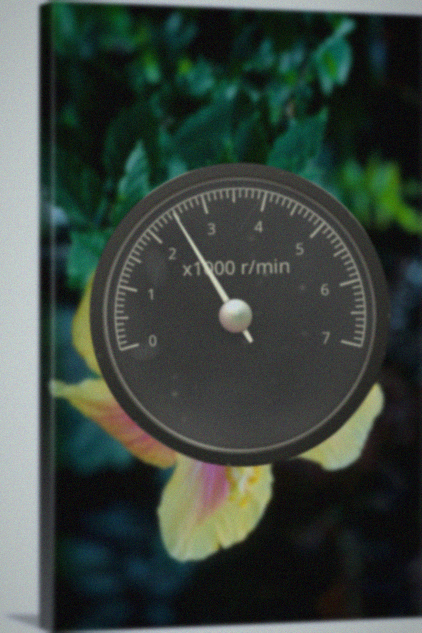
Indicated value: 2500 rpm
